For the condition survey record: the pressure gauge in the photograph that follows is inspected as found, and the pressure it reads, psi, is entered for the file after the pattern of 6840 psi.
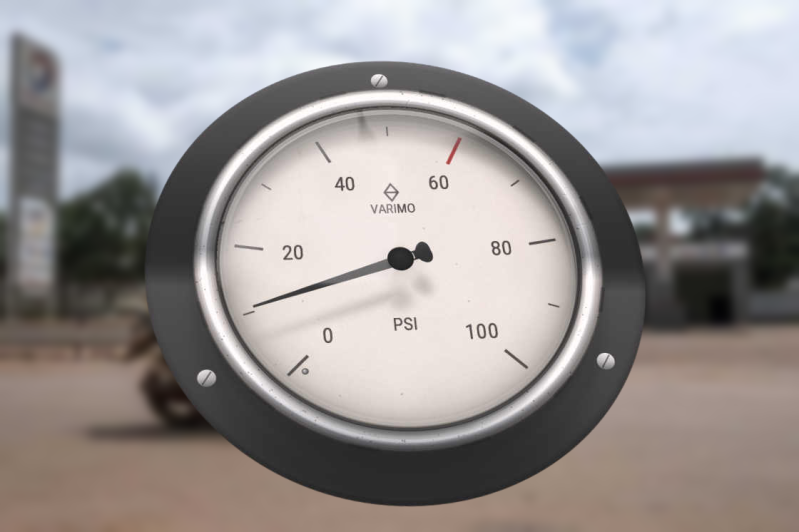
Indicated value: 10 psi
